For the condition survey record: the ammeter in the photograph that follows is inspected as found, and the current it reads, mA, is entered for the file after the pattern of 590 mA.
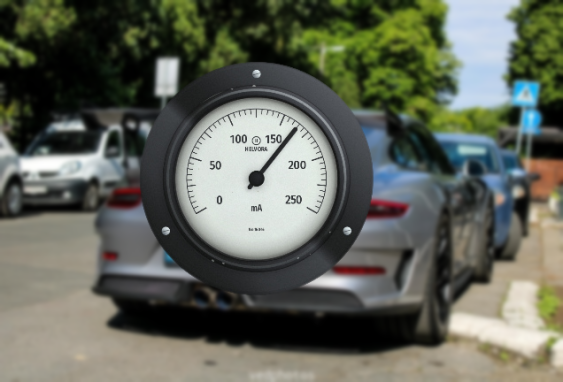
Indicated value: 165 mA
